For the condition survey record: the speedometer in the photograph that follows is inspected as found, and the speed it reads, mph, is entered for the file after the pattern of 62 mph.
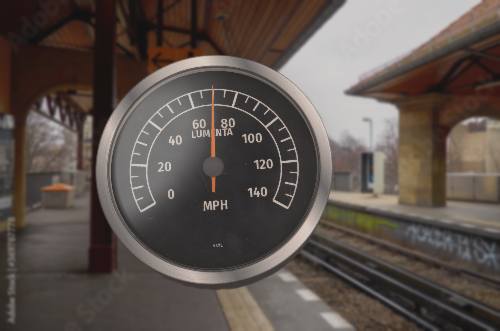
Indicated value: 70 mph
